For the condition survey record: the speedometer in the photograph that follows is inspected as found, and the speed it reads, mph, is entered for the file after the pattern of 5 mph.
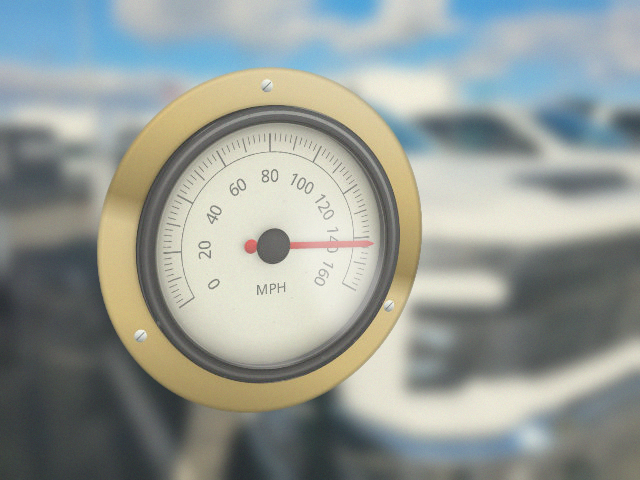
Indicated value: 142 mph
